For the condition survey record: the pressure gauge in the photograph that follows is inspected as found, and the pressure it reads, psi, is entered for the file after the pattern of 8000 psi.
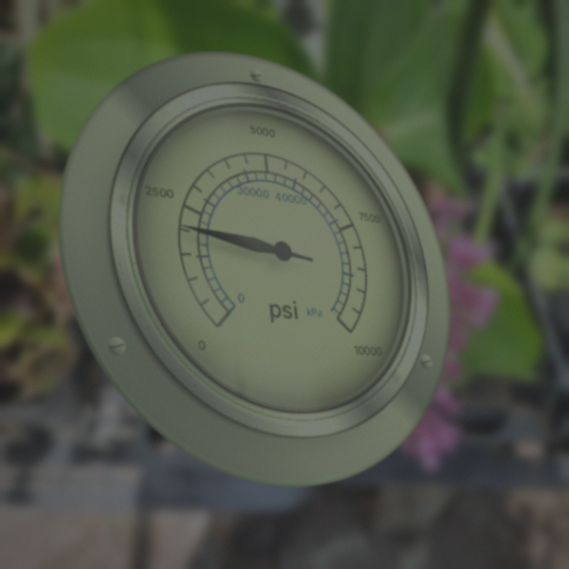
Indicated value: 2000 psi
